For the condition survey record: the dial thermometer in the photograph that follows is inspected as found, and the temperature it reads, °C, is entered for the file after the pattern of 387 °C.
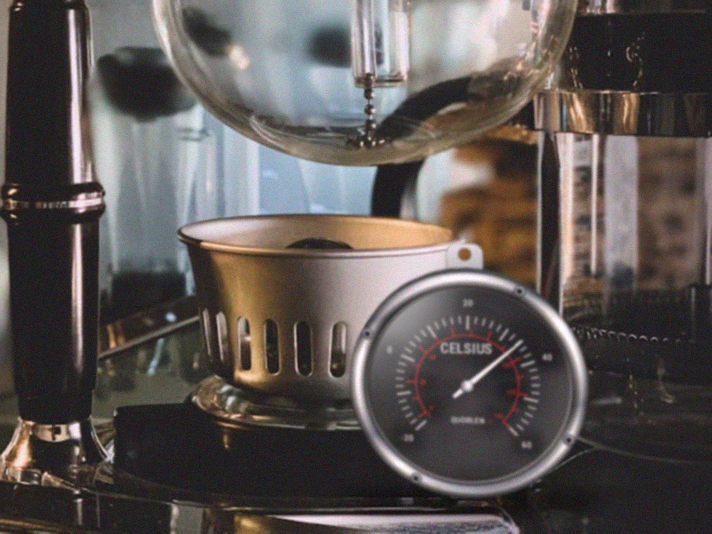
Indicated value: 34 °C
